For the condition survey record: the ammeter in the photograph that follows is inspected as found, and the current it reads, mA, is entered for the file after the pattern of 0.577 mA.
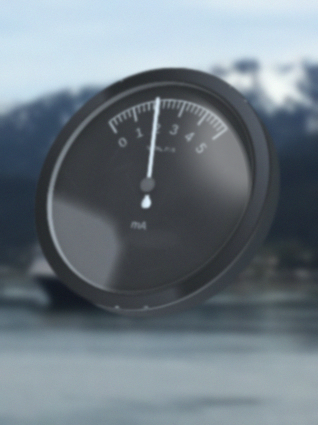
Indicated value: 2 mA
